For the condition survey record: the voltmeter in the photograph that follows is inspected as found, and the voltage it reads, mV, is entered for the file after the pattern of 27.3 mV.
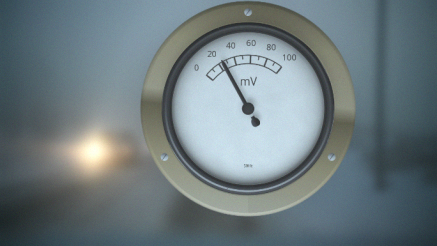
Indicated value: 25 mV
